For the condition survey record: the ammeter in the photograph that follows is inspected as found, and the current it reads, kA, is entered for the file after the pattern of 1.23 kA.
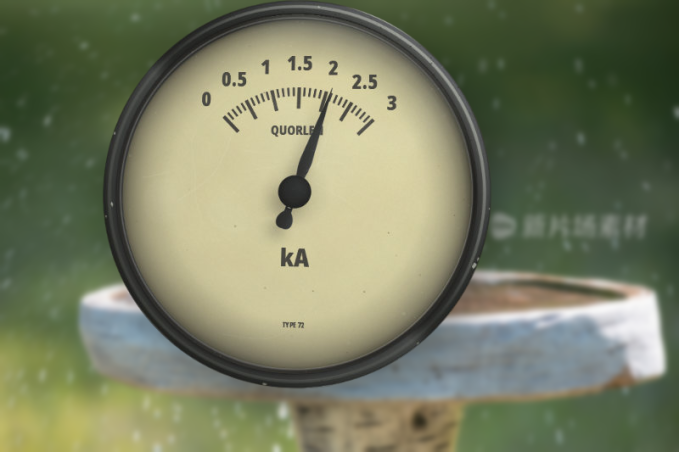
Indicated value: 2.1 kA
